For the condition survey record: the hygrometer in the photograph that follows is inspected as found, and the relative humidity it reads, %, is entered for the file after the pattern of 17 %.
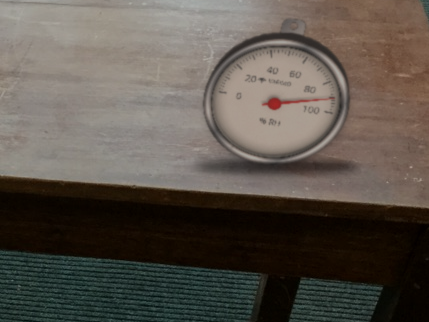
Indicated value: 90 %
